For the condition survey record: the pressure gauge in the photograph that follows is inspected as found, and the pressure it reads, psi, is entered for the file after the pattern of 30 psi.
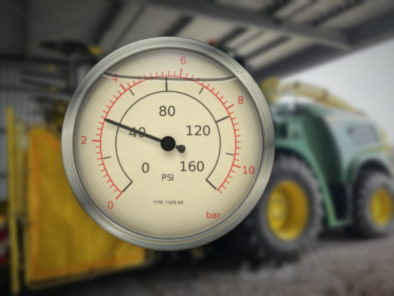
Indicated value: 40 psi
